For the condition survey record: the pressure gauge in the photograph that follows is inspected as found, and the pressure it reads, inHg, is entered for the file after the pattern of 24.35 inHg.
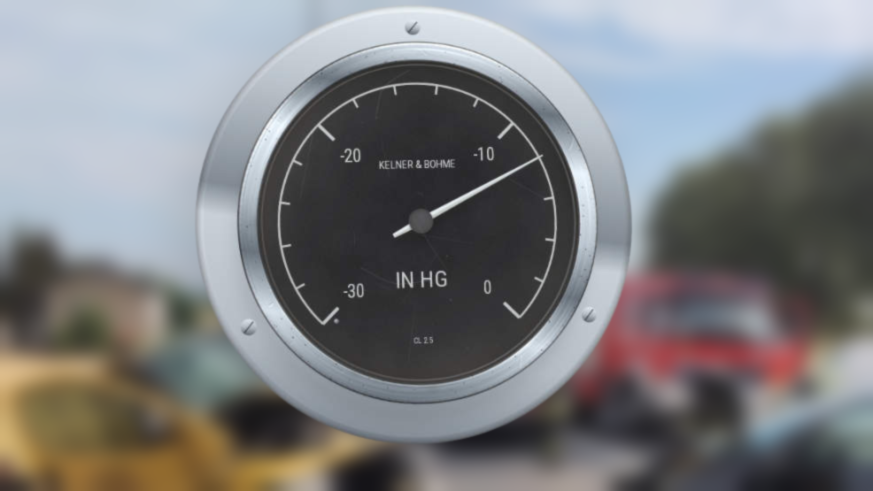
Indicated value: -8 inHg
